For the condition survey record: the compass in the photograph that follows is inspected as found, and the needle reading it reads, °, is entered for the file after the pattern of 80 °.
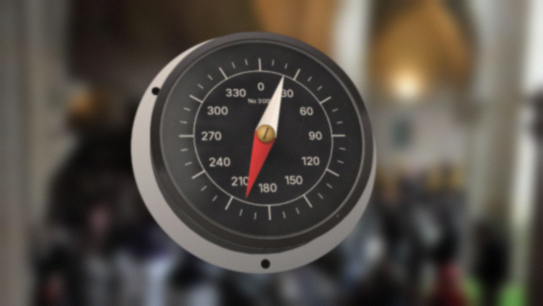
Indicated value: 200 °
